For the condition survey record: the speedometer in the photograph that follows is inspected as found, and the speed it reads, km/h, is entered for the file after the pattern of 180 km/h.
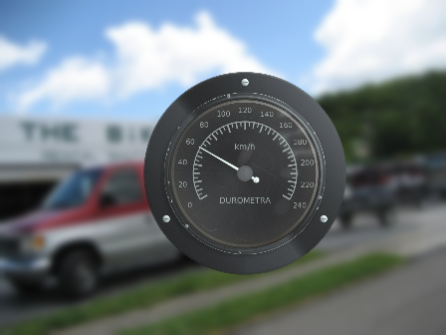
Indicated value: 60 km/h
